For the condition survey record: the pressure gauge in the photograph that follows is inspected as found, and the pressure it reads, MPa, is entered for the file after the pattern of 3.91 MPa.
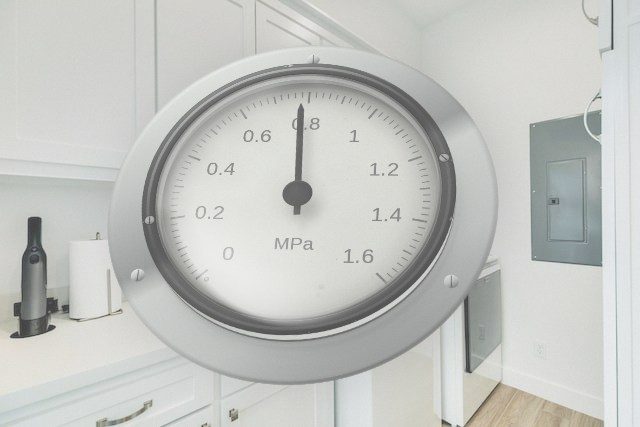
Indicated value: 0.78 MPa
